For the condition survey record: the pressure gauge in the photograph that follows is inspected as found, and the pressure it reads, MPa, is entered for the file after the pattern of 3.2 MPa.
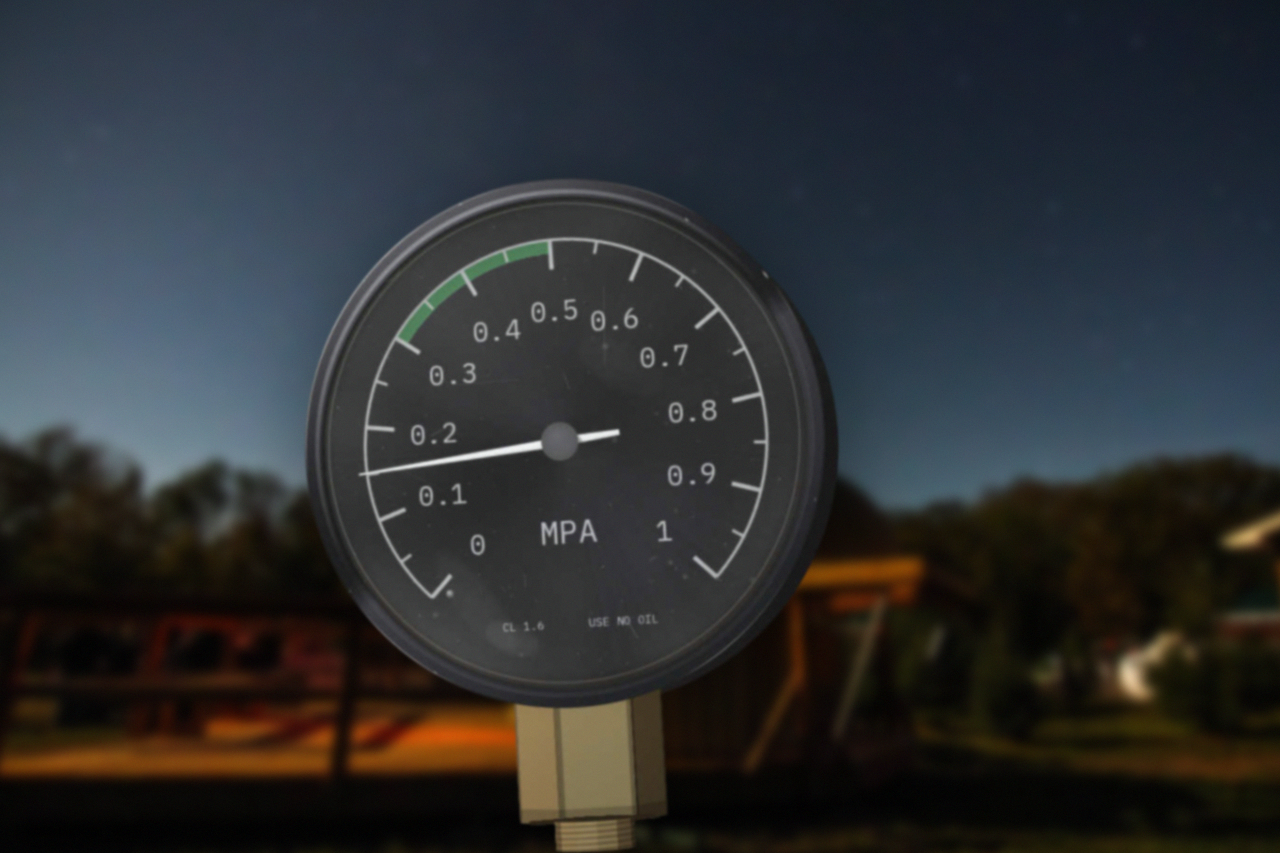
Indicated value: 0.15 MPa
